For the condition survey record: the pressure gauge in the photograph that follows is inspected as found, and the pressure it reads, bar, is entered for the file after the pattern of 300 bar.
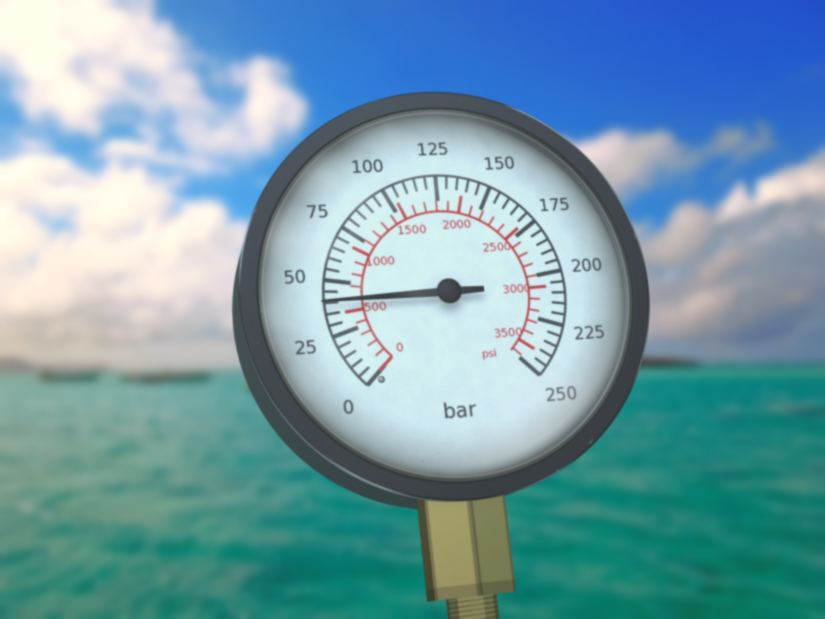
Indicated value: 40 bar
